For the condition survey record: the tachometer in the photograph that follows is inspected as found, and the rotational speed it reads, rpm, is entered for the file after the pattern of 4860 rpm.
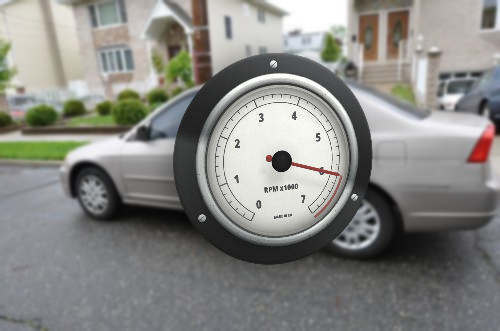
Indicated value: 6000 rpm
